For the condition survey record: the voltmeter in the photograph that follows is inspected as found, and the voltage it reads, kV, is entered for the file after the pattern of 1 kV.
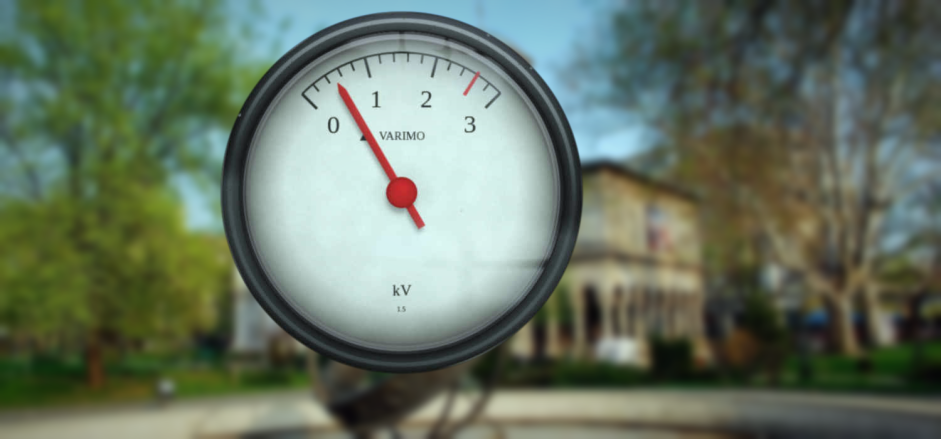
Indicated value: 0.5 kV
